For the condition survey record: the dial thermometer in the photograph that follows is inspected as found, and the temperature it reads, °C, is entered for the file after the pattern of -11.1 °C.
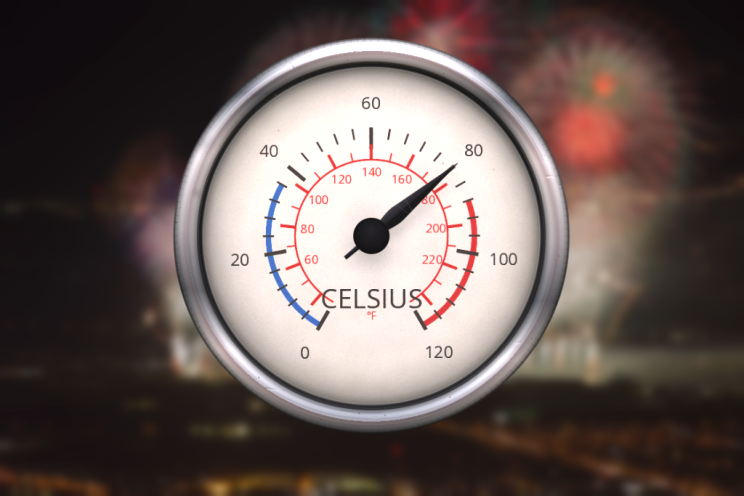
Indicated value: 80 °C
